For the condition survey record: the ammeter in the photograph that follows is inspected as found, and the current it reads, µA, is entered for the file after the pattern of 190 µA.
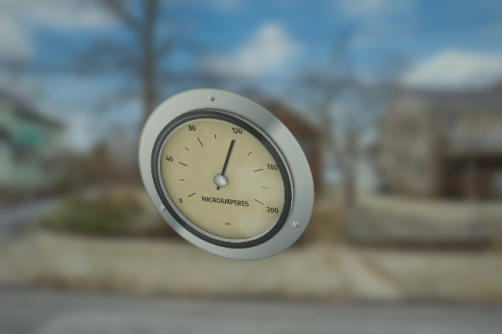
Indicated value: 120 µA
